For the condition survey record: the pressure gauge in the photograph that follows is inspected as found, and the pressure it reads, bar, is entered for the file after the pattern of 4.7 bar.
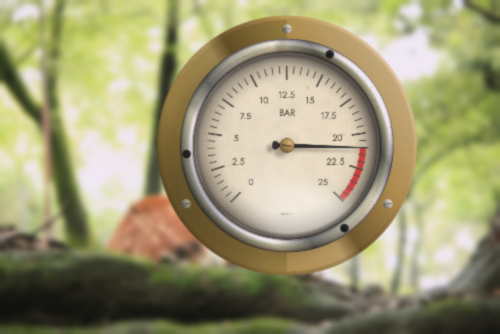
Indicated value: 21 bar
